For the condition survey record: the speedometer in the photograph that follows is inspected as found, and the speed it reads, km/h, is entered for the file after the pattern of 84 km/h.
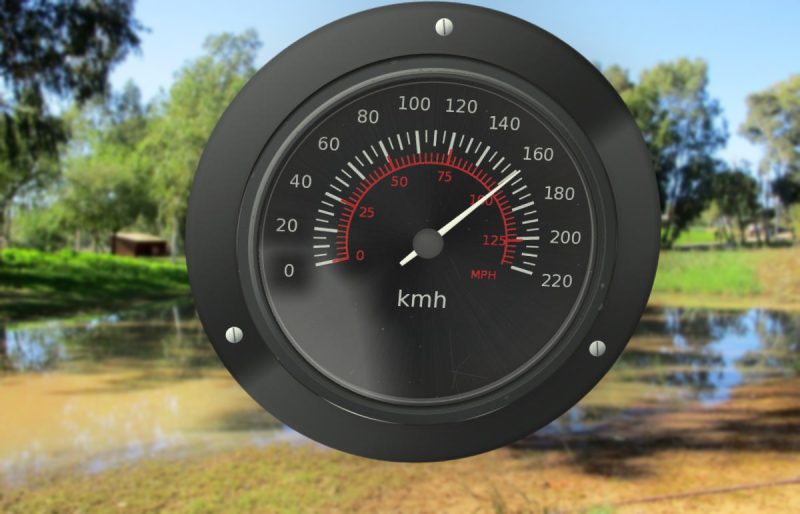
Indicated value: 160 km/h
